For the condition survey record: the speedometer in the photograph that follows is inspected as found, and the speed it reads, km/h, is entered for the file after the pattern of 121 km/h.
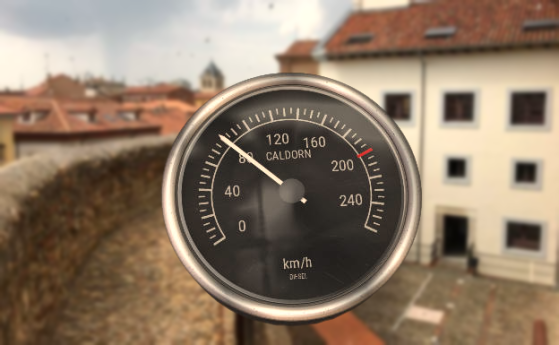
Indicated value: 80 km/h
